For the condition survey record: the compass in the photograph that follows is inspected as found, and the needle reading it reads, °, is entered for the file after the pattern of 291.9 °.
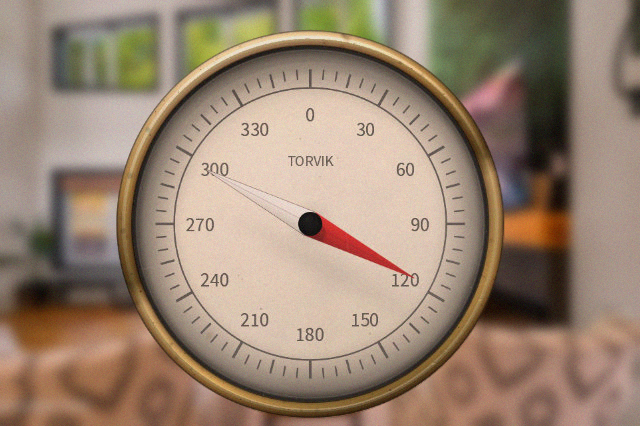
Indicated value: 117.5 °
